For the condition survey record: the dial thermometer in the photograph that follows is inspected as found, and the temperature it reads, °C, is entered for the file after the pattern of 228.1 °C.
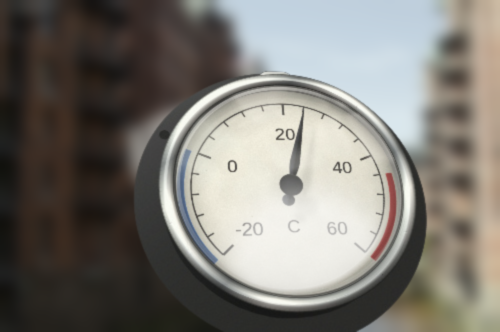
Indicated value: 24 °C
